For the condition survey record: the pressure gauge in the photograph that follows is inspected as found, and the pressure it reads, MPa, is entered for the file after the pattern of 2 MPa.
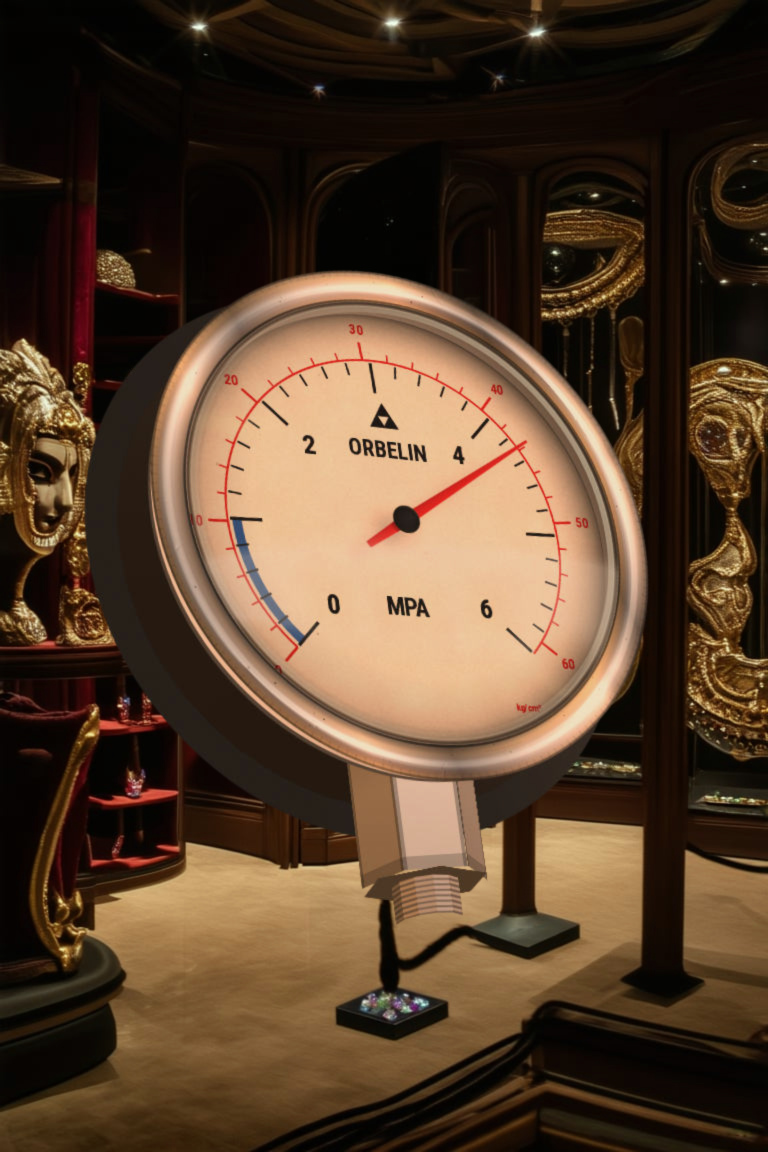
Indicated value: 4.3 MPa
